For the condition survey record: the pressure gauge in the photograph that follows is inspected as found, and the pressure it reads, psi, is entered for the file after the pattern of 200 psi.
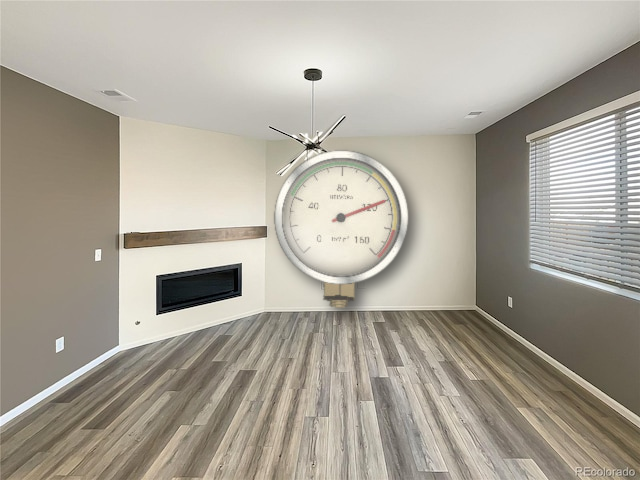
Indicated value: 120 psi
